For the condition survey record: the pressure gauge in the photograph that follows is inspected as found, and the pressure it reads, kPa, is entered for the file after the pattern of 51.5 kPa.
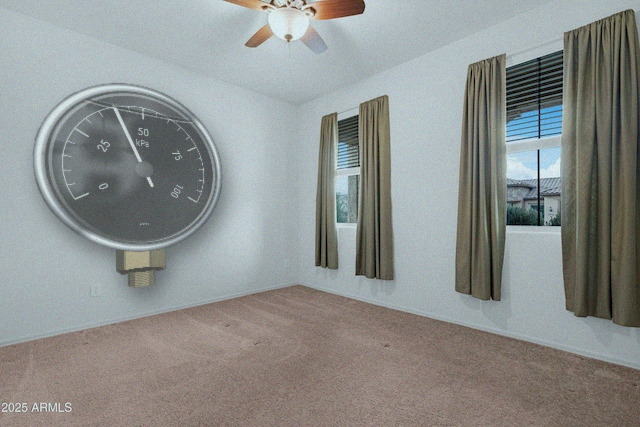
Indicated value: 40 kPa
